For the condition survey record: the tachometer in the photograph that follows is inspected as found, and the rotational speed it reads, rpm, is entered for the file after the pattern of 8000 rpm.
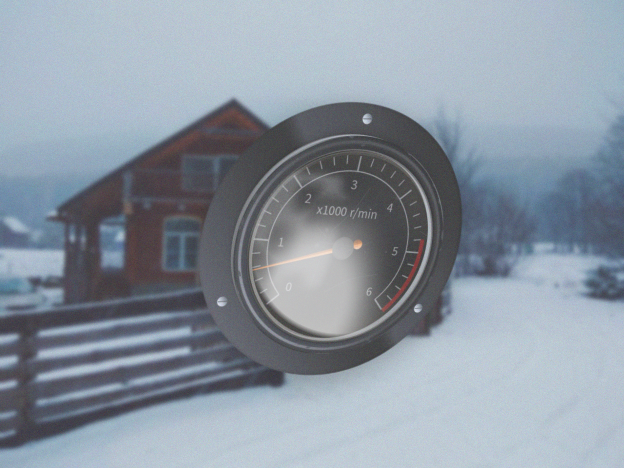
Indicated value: 600 rpm
